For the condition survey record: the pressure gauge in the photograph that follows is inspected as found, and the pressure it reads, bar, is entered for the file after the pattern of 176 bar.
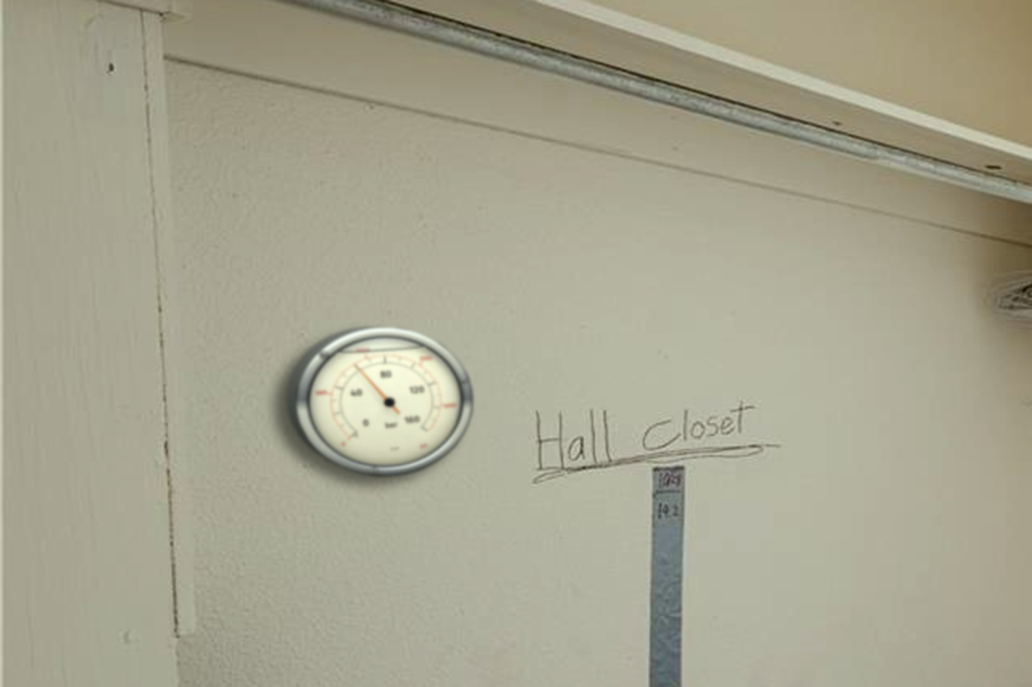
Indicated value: 60 bar
